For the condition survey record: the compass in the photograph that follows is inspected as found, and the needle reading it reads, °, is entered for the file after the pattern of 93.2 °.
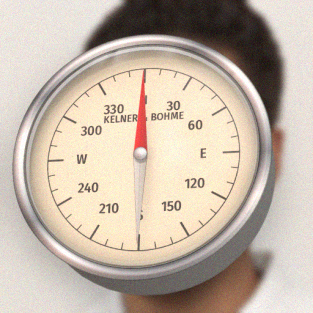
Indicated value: 0 °
